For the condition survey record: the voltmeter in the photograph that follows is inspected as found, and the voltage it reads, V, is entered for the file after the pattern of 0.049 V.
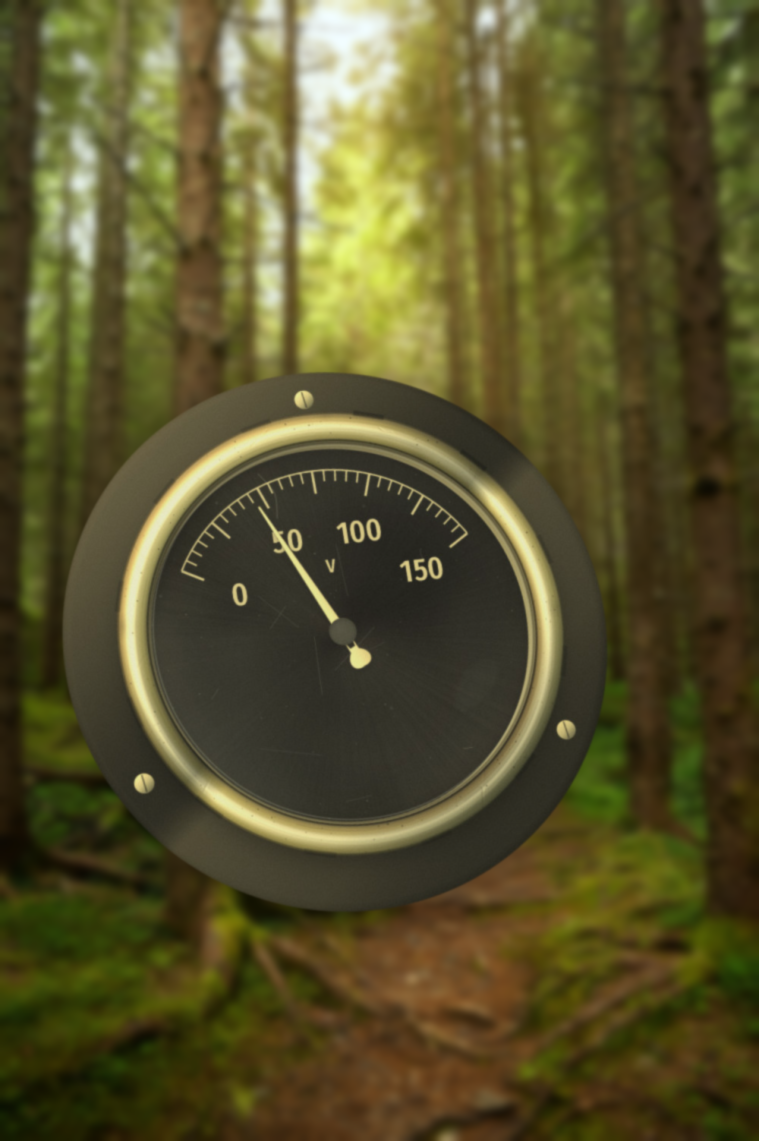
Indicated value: 45 V
